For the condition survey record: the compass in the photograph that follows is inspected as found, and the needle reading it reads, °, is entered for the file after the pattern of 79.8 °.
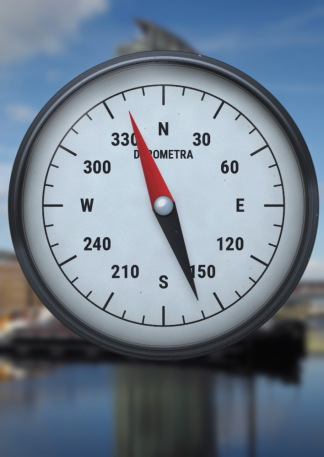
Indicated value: 340 °
